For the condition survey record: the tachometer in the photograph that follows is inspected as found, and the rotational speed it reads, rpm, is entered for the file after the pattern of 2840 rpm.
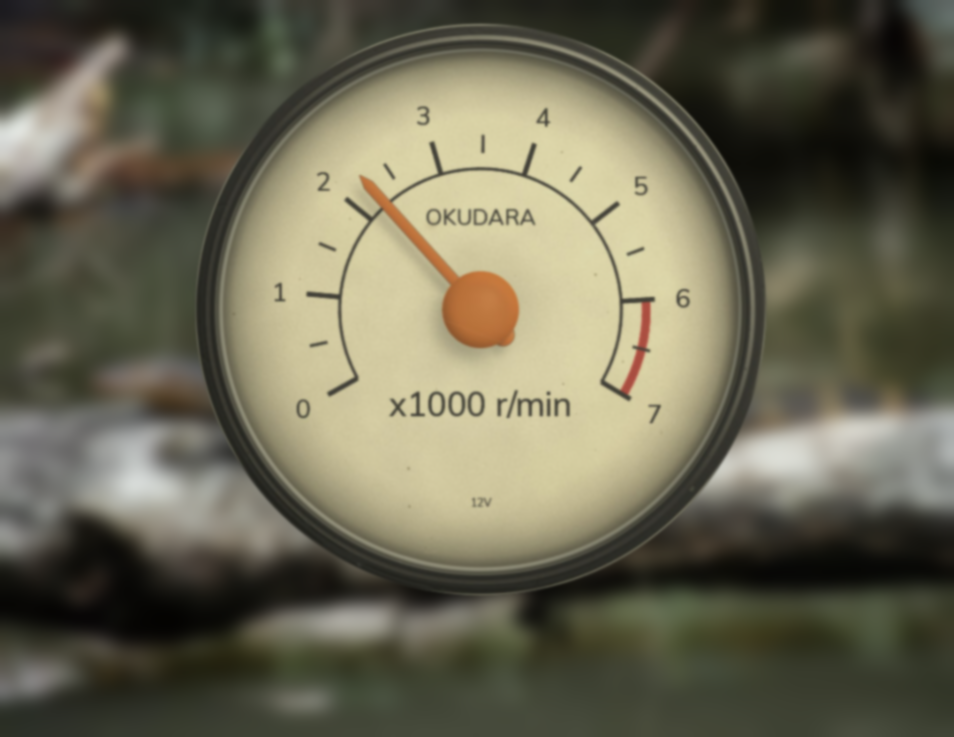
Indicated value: 2250 rpm
